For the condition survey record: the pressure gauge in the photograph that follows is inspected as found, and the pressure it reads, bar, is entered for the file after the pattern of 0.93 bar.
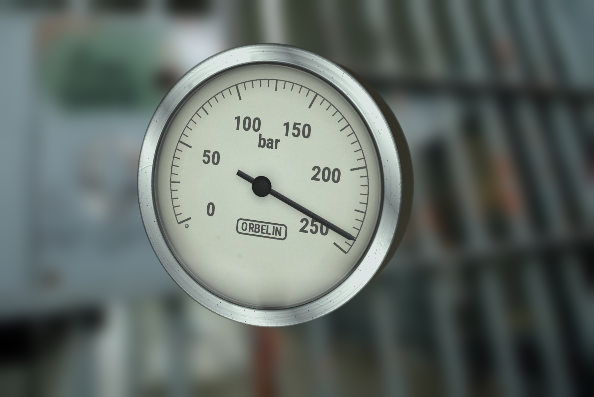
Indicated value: 240 bar
